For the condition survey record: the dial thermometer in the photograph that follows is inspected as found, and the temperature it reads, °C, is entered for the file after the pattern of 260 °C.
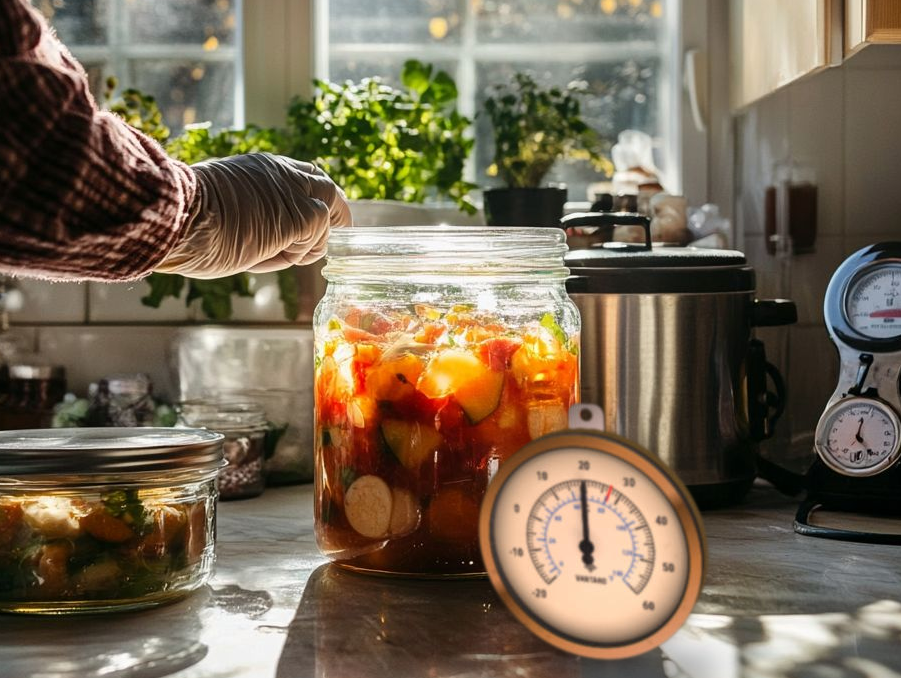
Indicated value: 20 °C
